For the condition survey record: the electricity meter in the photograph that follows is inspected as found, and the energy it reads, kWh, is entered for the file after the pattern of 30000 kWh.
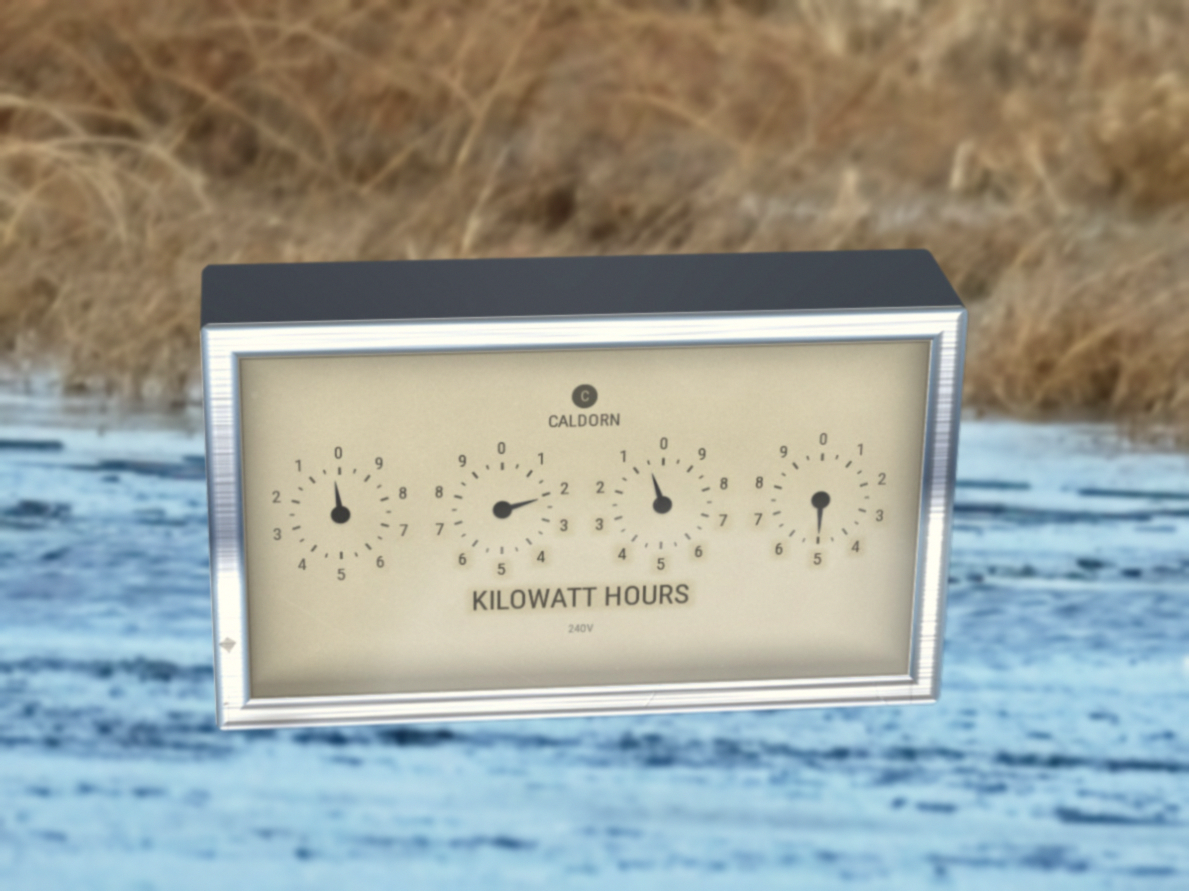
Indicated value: 205 kWh
